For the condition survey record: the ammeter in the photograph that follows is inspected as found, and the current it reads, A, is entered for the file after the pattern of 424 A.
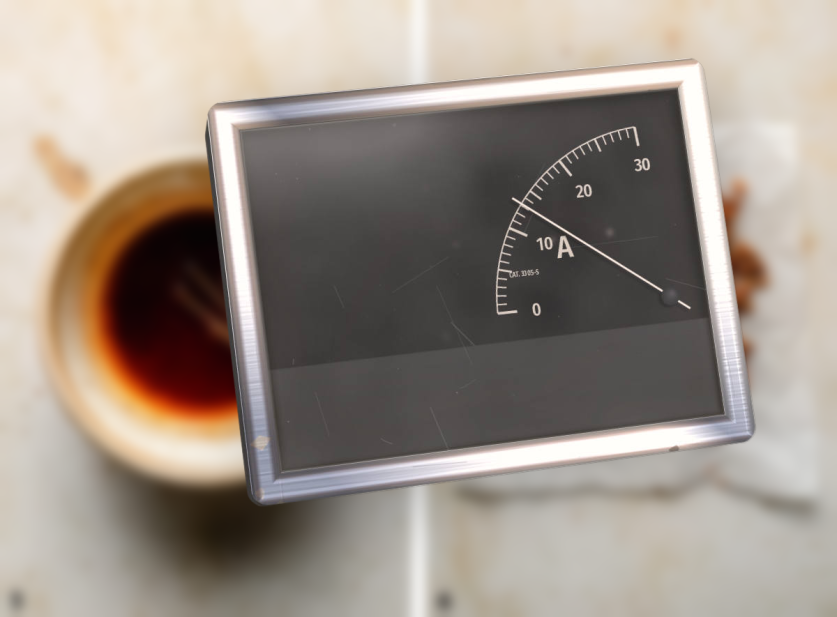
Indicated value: 13 A
